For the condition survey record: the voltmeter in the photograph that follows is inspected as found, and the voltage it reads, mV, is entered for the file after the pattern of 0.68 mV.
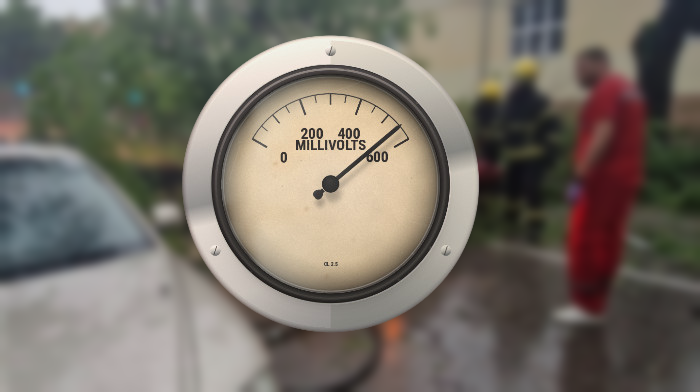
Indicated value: 550 mV
